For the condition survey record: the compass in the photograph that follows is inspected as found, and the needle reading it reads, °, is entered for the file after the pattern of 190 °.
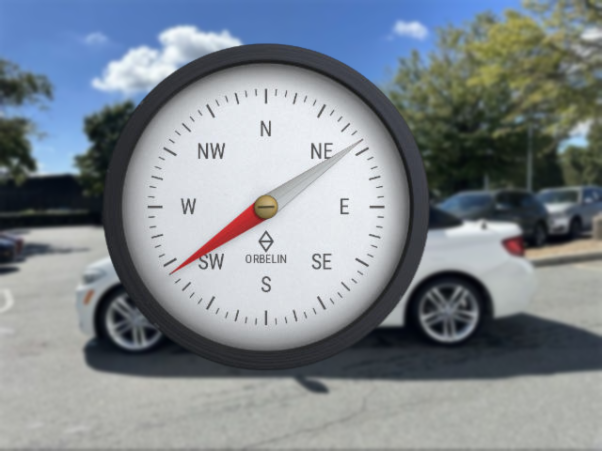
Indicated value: 235 °
